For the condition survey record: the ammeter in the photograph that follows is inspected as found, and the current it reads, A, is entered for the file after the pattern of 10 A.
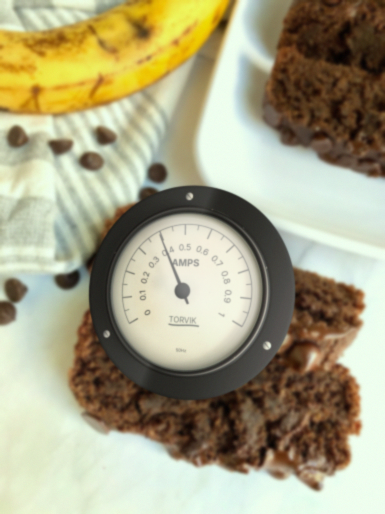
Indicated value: 0.4 A
